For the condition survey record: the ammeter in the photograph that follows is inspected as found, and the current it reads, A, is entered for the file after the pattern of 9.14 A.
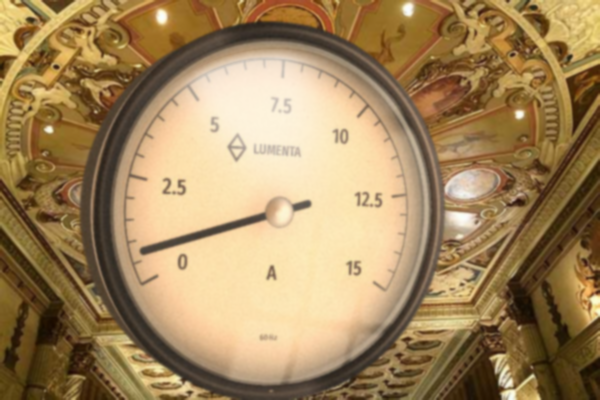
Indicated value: 0.75 A
